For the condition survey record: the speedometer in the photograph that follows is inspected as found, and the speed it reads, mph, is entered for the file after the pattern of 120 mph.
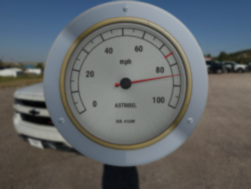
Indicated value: 85 mph
